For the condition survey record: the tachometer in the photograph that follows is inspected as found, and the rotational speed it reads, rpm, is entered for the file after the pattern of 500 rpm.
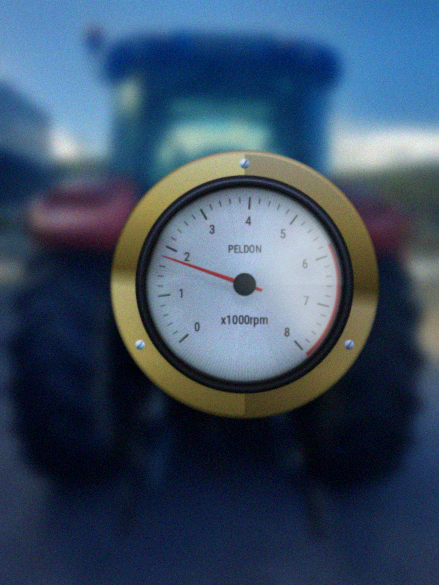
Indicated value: 1800 rpm
